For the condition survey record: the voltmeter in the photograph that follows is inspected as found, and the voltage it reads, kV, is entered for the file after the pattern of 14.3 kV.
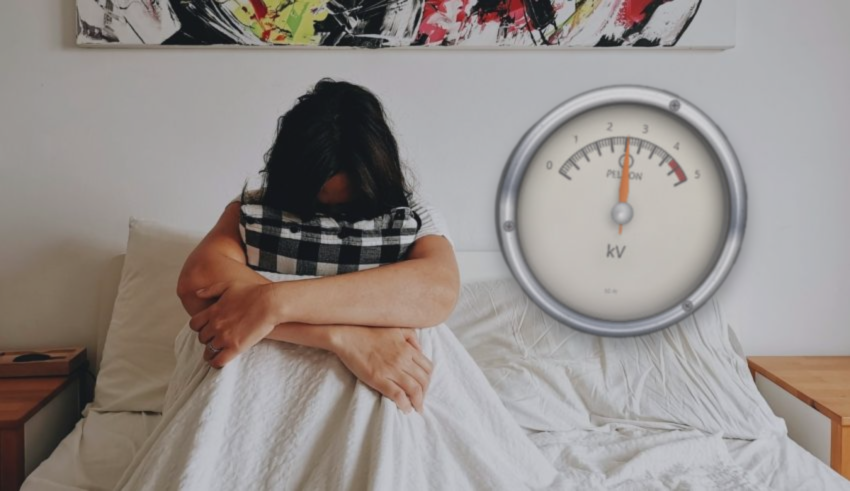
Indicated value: 2.5 kV
